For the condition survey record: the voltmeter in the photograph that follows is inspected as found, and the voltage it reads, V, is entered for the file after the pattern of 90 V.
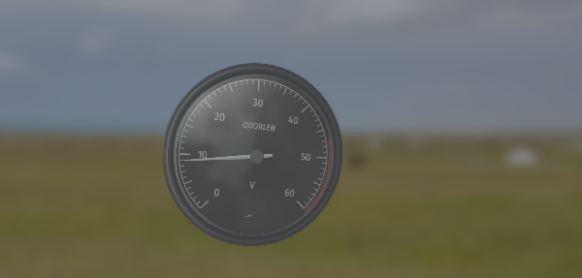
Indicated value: 9 V
